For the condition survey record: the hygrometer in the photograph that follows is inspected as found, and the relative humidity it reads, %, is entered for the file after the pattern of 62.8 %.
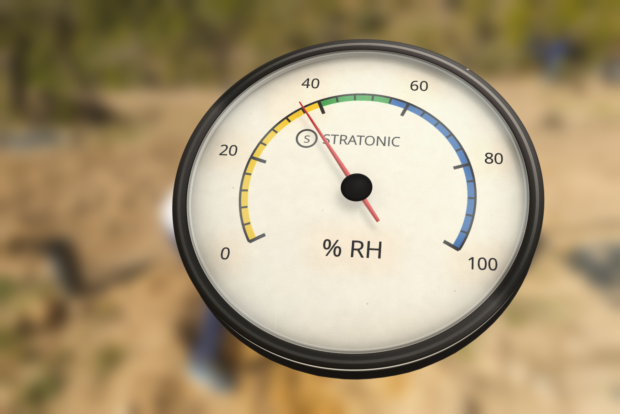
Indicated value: 36 %
